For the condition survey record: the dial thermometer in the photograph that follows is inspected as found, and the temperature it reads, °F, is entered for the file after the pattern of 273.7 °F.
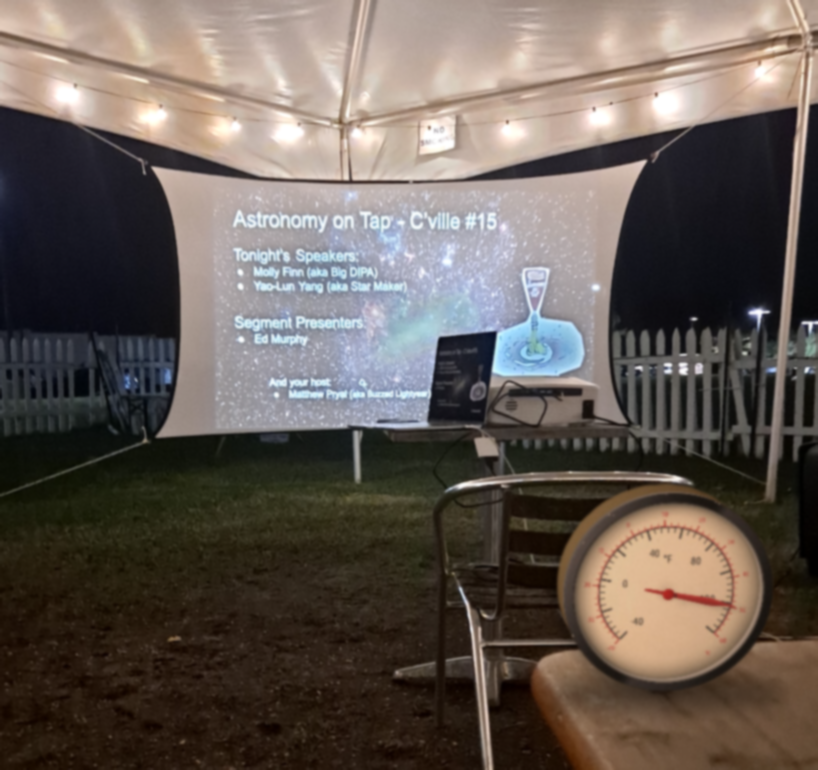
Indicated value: 120 °F
